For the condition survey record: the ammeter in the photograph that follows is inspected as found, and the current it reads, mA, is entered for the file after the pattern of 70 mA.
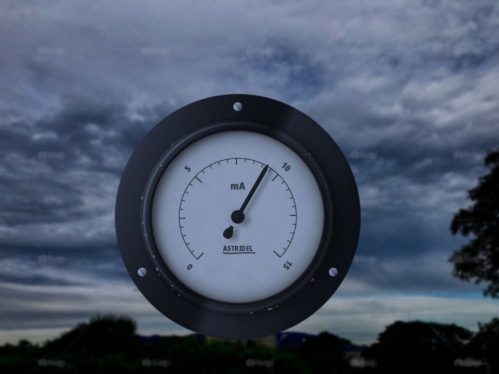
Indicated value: 9.25 mA
